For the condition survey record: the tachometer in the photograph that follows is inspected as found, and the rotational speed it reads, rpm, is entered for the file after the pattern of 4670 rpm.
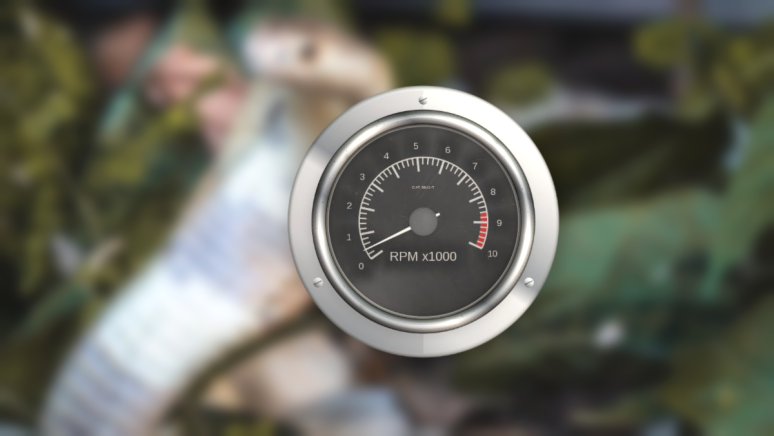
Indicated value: 400 rpm
